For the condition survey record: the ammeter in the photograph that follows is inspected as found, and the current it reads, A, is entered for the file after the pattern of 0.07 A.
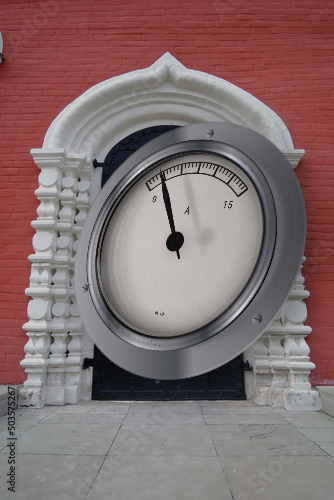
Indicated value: 2.5 A
